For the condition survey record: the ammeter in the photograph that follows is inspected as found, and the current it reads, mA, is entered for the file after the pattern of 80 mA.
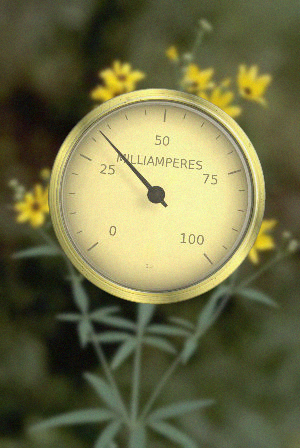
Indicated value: 32.5 mA
